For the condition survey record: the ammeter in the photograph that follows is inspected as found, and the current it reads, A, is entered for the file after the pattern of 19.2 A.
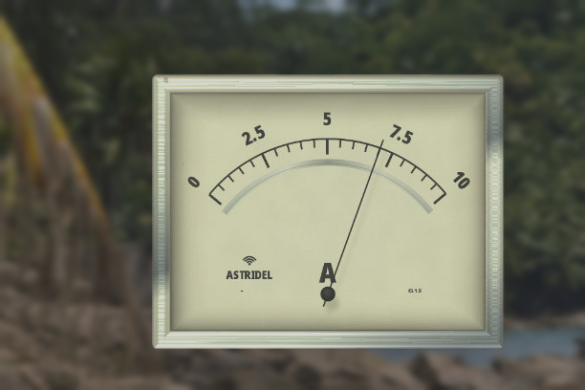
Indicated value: 7 A
